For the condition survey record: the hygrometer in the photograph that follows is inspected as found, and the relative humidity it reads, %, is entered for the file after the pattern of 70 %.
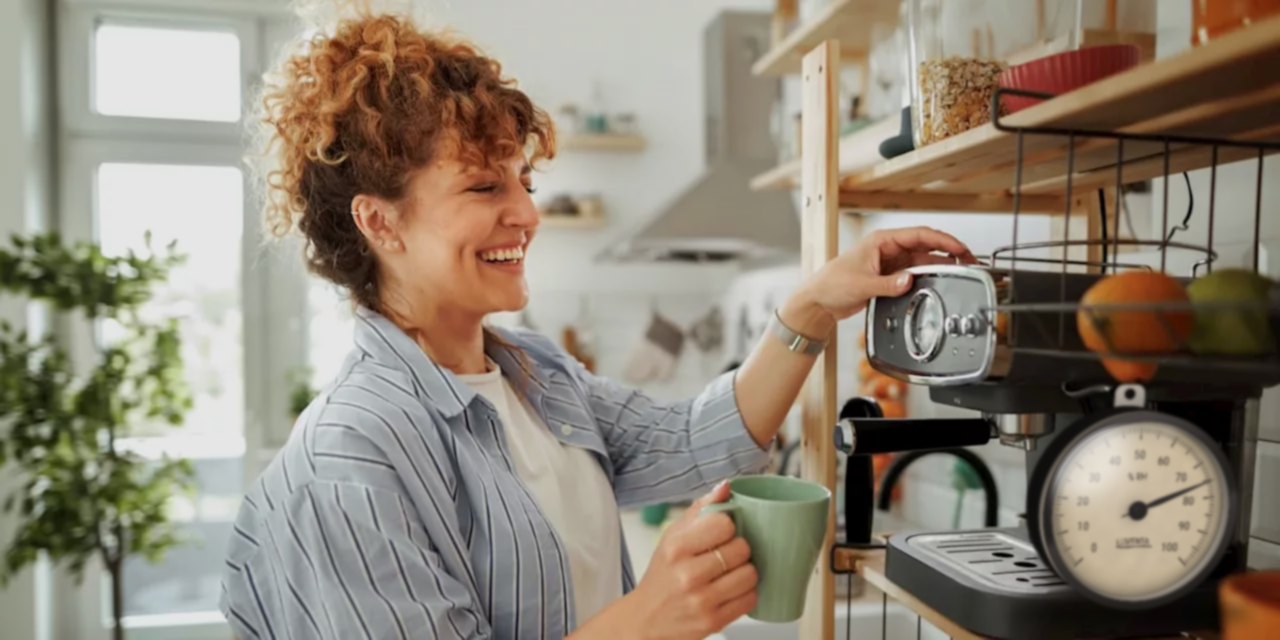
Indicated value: 75 %
